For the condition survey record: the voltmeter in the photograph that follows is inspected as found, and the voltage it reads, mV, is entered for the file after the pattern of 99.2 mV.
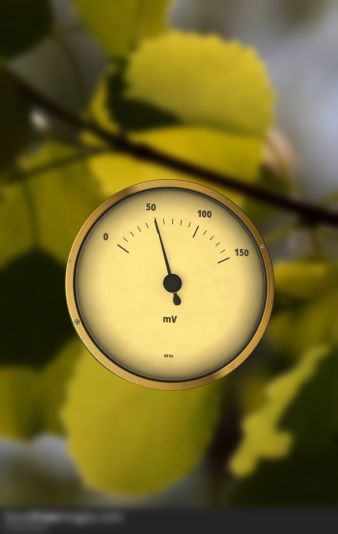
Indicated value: 50 mV
